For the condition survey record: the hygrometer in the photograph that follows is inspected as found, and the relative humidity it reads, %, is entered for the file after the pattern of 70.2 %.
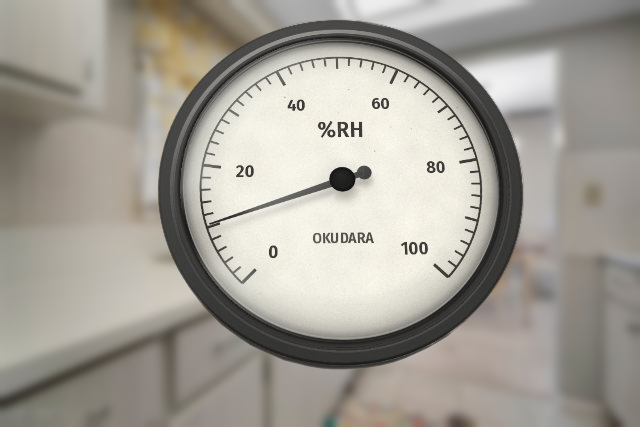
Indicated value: 10 %
